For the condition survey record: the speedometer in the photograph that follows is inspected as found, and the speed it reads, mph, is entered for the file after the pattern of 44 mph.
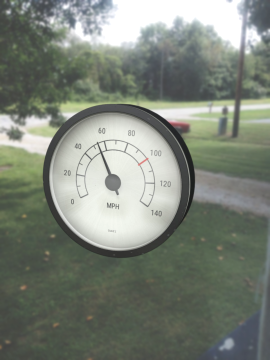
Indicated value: 55 mph
